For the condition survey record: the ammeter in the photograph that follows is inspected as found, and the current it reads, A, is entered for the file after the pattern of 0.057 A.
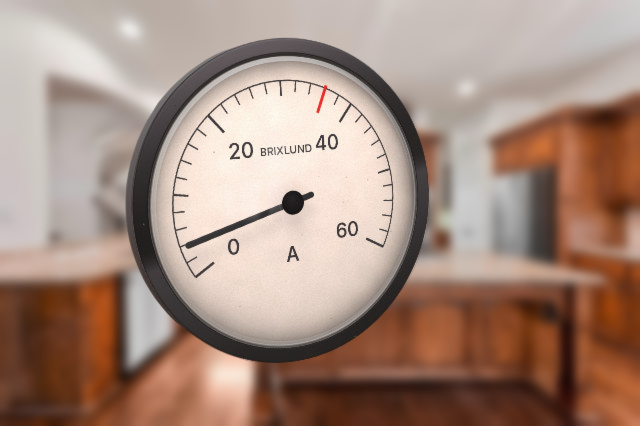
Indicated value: 4 A
